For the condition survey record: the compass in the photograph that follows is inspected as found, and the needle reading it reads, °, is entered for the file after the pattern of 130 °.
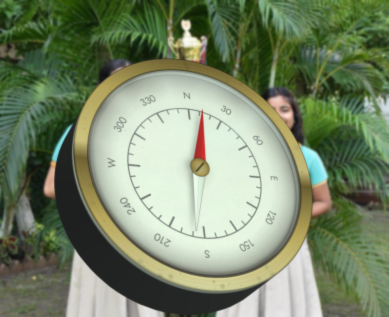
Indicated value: 10 °
